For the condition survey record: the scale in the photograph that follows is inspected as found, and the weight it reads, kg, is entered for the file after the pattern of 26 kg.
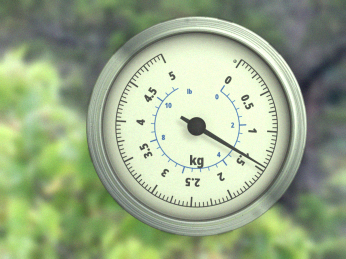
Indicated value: 1.45 kg
